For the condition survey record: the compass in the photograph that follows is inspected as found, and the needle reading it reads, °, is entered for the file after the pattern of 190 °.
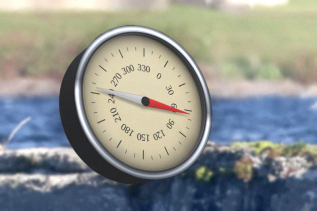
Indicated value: 65 °
